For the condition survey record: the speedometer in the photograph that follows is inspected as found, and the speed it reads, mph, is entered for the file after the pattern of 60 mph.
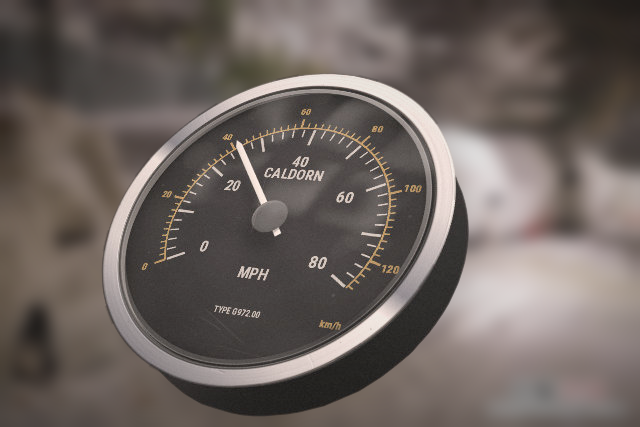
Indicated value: 26 mph
